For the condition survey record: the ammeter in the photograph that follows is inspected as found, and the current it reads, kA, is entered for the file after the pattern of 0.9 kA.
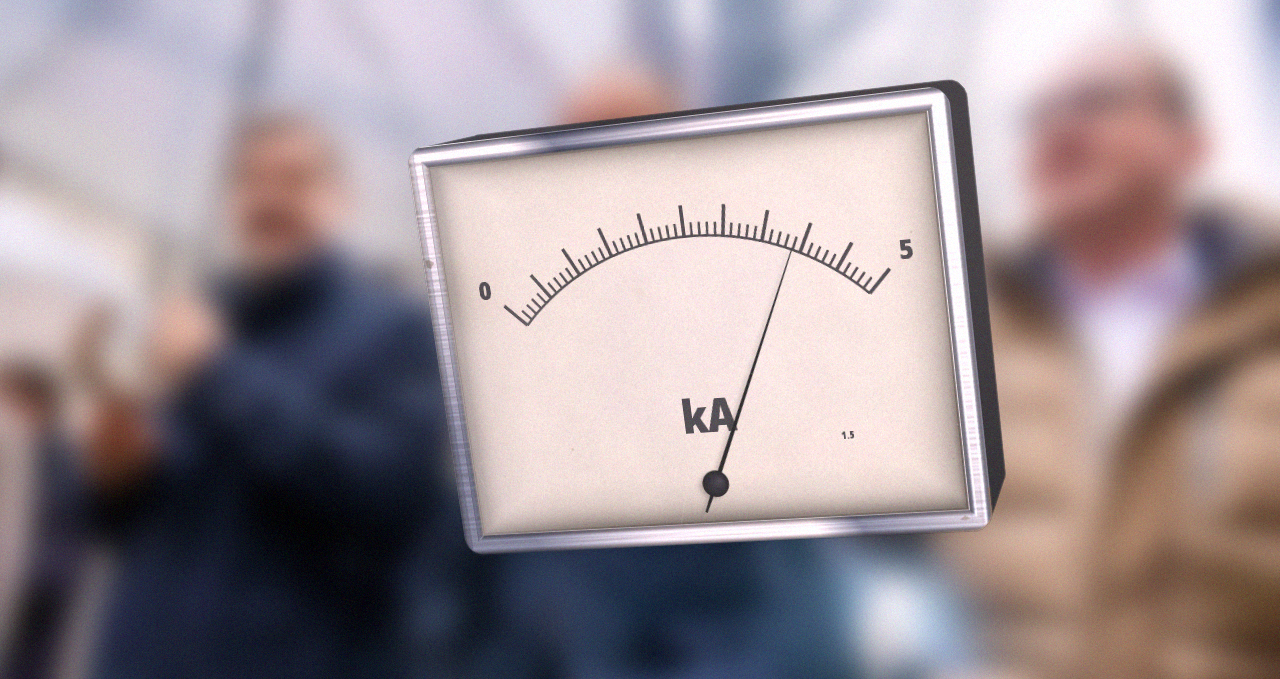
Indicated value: 3.9 kA
